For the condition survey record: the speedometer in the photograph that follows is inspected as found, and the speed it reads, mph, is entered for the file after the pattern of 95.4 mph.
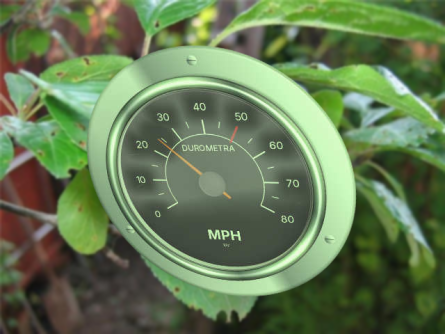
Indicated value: 25 mph
